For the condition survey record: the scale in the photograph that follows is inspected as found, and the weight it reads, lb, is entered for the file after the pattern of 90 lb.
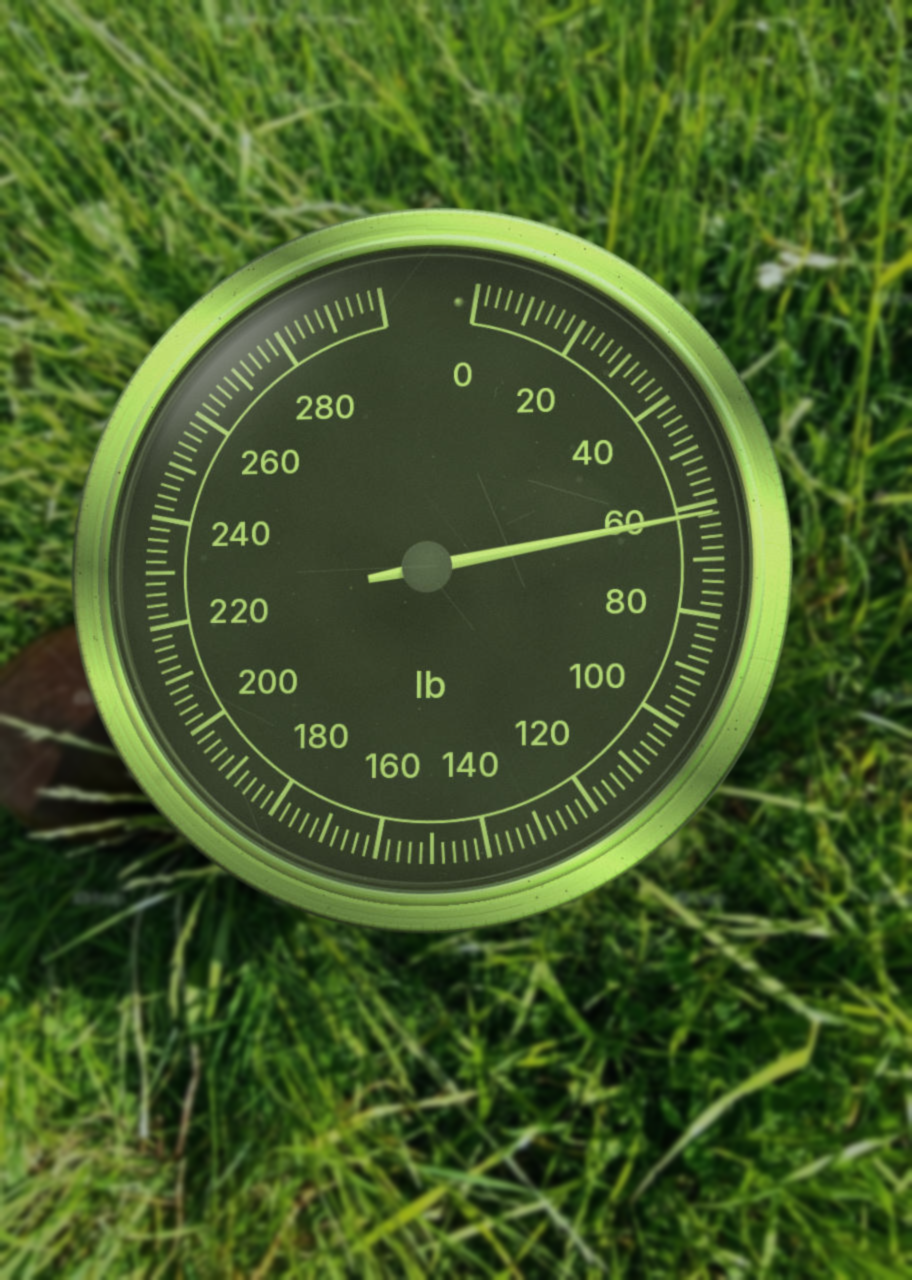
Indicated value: 62 lb
